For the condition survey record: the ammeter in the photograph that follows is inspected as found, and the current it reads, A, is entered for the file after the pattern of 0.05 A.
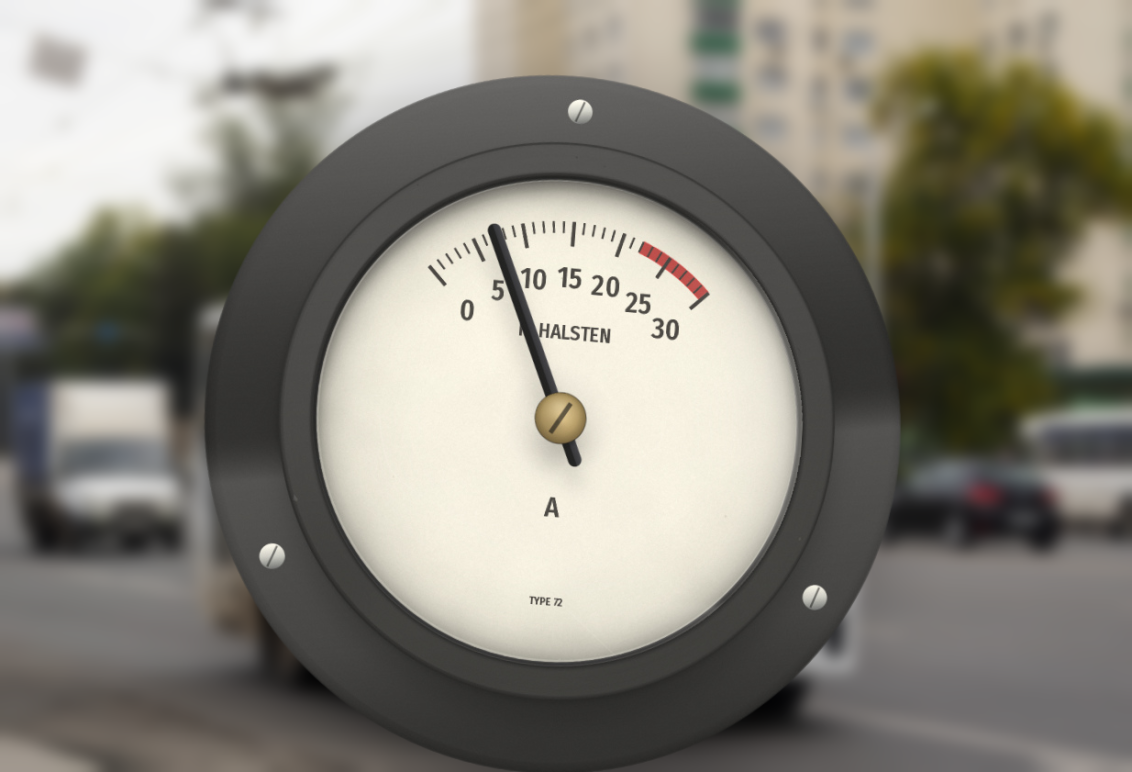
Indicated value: 7 A
